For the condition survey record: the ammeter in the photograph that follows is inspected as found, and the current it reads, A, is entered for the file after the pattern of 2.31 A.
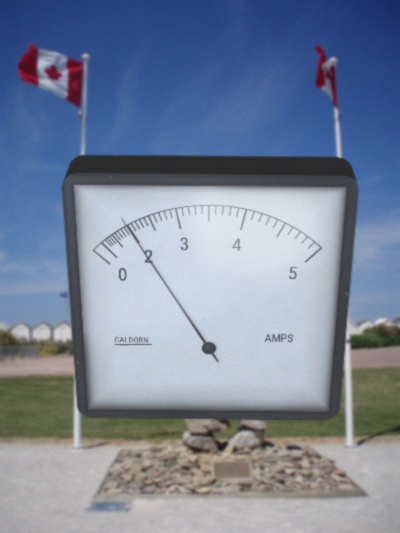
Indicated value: 2 A
